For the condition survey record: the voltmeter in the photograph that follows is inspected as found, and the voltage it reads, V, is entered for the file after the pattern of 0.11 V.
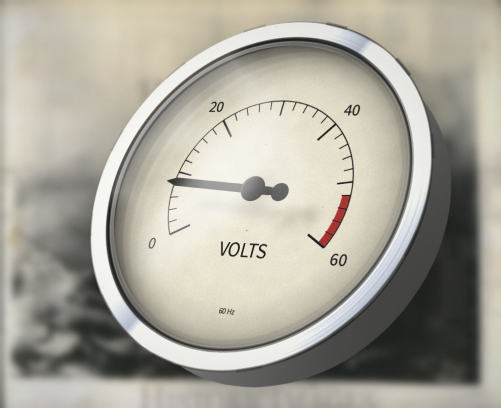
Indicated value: 8 V
